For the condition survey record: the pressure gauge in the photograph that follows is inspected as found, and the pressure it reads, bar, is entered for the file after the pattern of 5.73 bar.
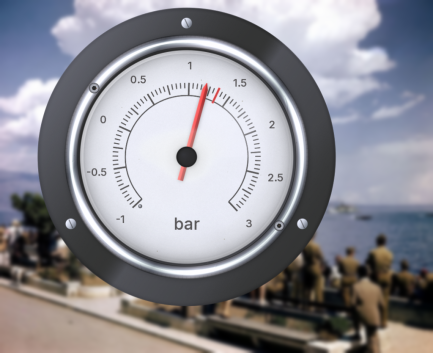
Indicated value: 1.2 bar
